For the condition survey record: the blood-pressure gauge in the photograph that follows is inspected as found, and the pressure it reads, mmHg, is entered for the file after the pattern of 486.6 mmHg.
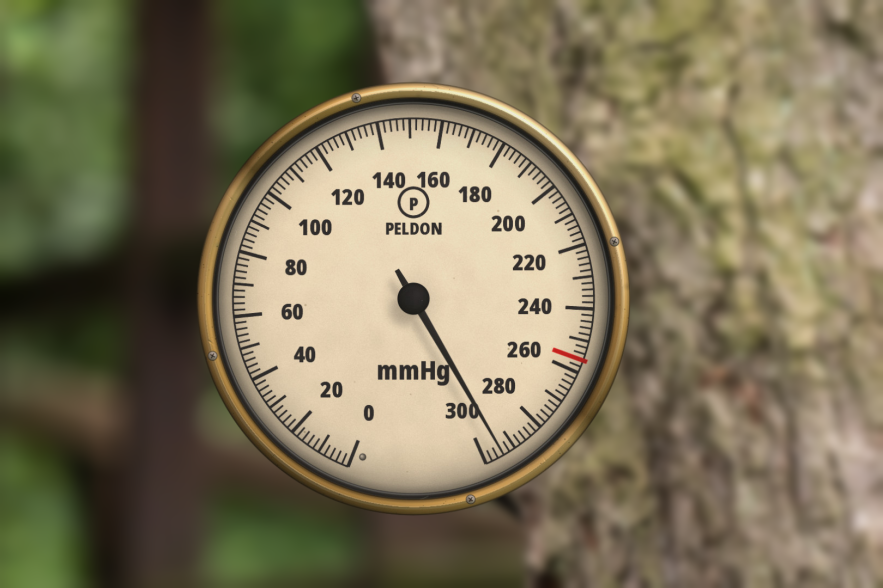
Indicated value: 294 mmHg
